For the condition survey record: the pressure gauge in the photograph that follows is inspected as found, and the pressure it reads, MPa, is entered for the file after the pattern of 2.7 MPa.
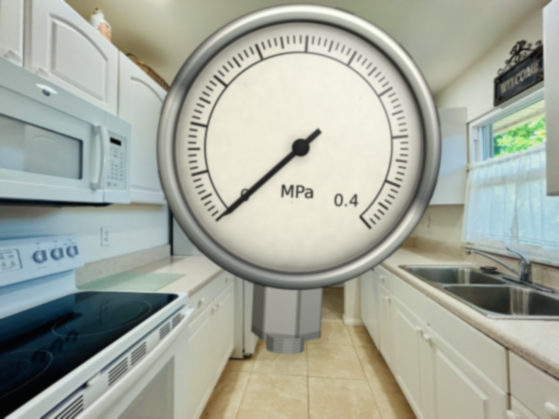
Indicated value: 0 MPa
